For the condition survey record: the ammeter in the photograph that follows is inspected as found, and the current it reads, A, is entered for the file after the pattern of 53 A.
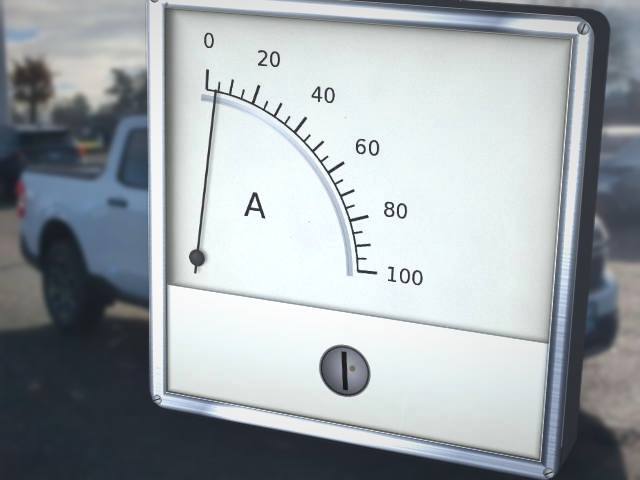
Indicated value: 5 A
